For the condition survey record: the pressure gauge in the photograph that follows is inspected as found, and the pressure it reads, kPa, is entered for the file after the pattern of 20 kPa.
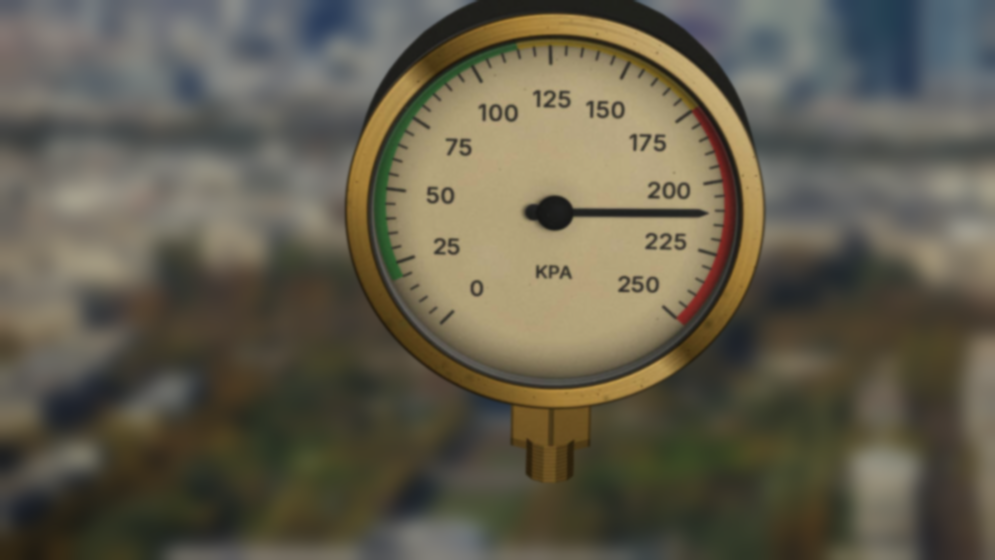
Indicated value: 210 kPa
